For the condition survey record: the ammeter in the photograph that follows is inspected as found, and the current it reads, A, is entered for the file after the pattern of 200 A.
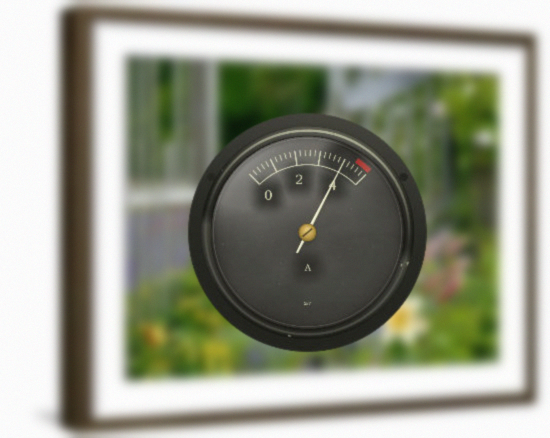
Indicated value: 4 A
